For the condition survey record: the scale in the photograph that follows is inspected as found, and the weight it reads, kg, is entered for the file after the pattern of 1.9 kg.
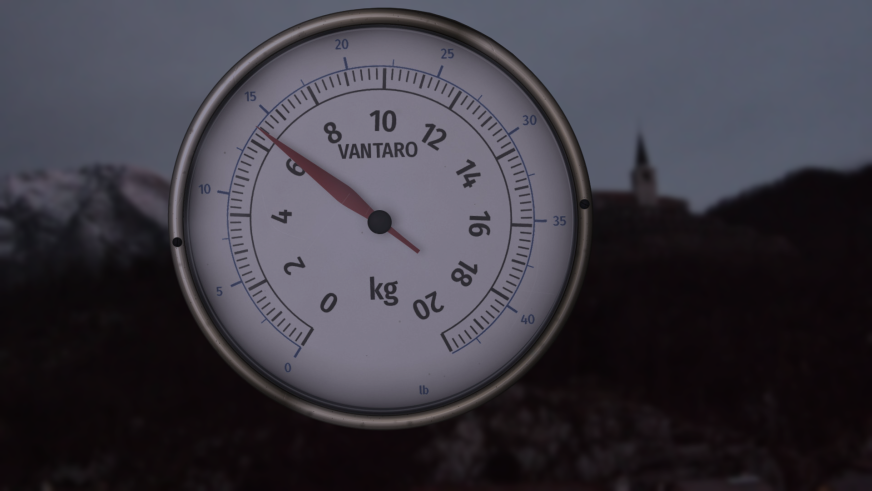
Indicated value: 6.4 kg
